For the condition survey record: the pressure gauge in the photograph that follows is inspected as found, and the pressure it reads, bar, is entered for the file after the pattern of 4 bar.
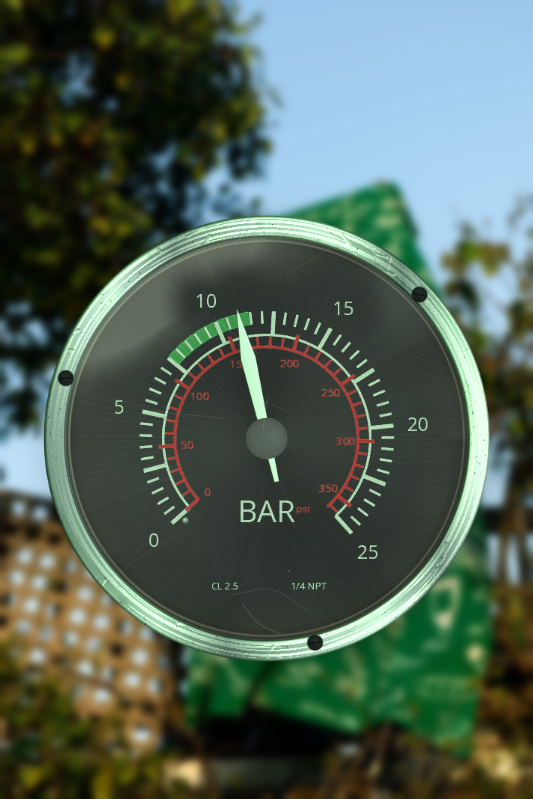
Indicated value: 11 bar
